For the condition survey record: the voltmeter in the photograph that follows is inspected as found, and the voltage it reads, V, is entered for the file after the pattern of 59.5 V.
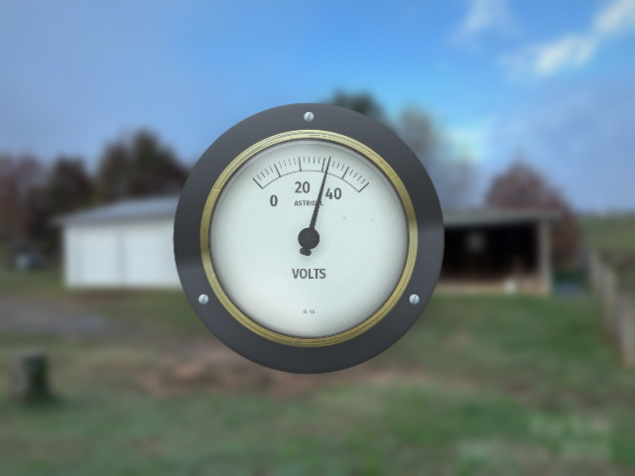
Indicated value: 32 V
